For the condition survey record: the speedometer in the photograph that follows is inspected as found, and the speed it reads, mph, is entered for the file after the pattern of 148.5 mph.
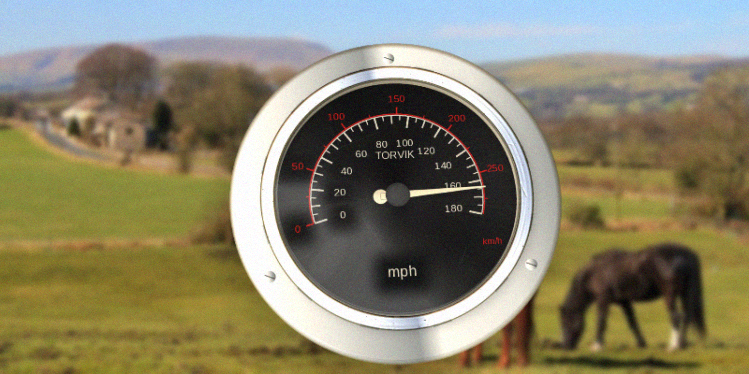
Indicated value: 165 mph
